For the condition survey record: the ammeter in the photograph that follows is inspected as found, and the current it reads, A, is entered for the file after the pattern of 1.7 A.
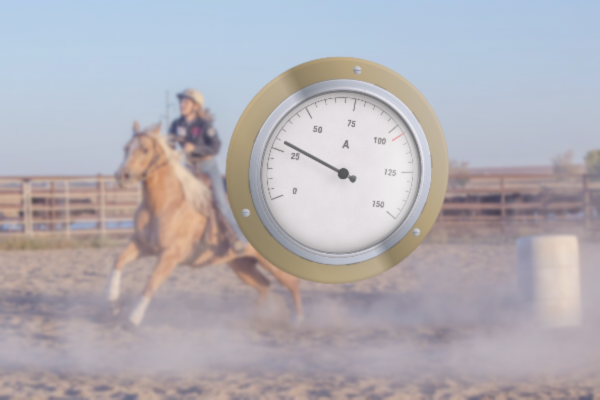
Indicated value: 30 A
